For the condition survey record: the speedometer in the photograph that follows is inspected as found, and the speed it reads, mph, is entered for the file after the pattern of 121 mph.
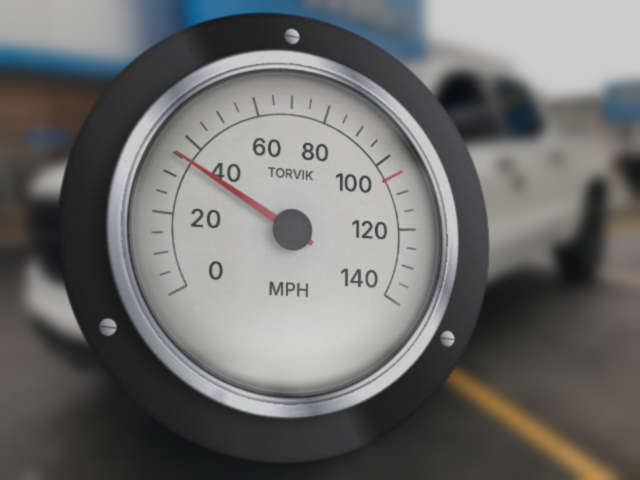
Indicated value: 35 mph
